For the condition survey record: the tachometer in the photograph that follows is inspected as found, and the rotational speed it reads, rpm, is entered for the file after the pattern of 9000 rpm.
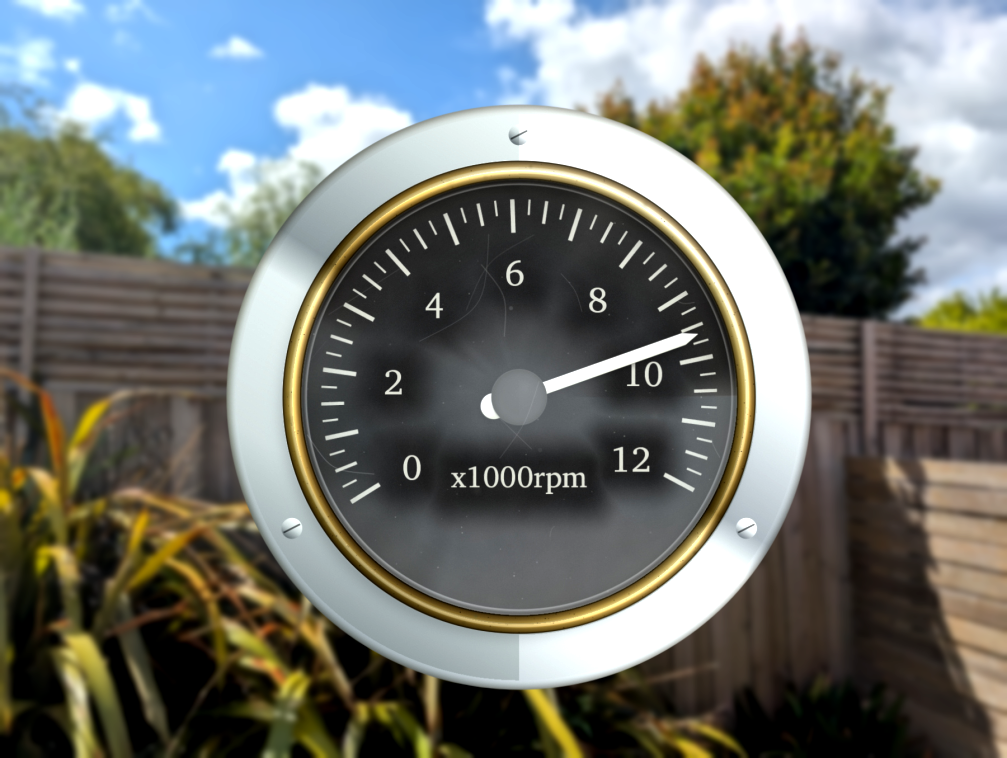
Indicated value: 9625 rpm
